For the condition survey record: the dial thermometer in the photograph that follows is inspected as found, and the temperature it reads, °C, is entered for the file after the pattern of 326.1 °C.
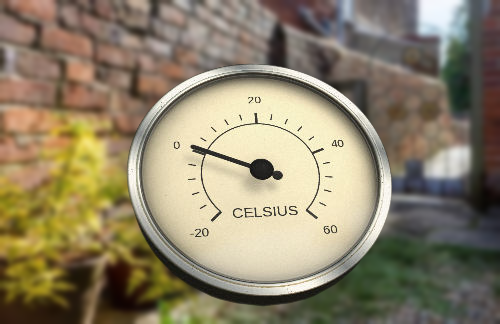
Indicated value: 0 °C
